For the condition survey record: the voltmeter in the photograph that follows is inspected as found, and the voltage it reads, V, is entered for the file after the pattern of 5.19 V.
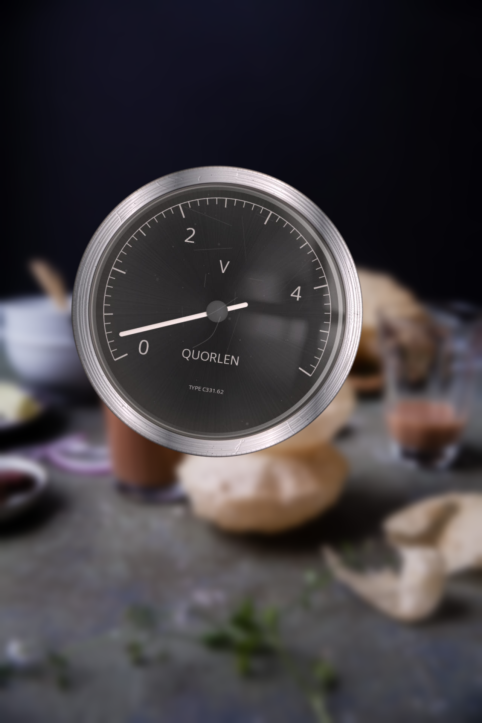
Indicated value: 0.25 V
